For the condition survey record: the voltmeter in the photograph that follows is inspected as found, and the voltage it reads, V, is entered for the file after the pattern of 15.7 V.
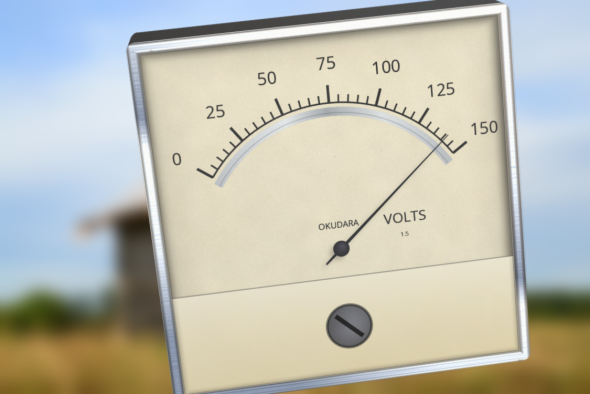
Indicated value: 140 V
